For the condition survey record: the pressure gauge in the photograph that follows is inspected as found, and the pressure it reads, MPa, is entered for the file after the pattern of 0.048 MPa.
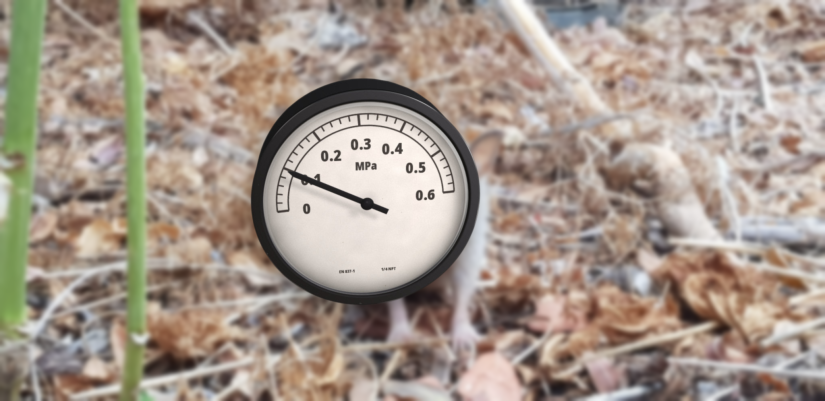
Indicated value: 0.1 MPa
